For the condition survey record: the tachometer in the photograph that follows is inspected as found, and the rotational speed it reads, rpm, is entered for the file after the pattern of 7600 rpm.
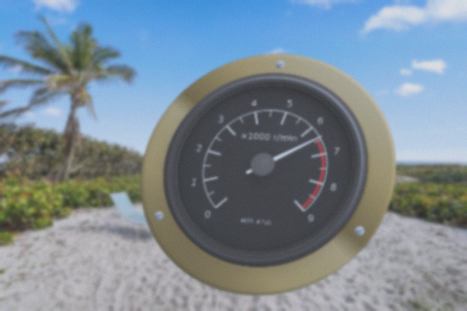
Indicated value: 6500 rpm
